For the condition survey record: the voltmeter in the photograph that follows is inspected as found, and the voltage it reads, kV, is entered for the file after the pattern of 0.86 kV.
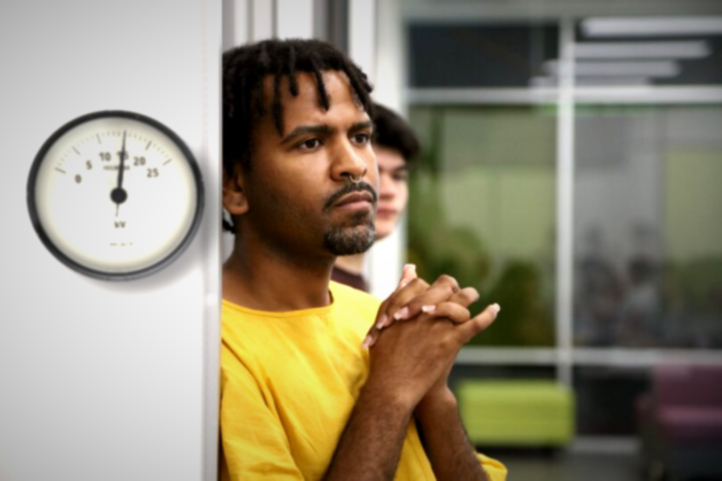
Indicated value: 15 kV
